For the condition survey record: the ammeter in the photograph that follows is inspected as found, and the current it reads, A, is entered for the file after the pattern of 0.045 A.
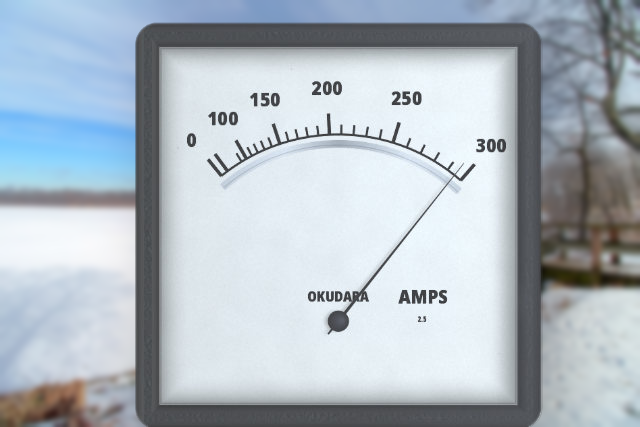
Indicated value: 295 A
